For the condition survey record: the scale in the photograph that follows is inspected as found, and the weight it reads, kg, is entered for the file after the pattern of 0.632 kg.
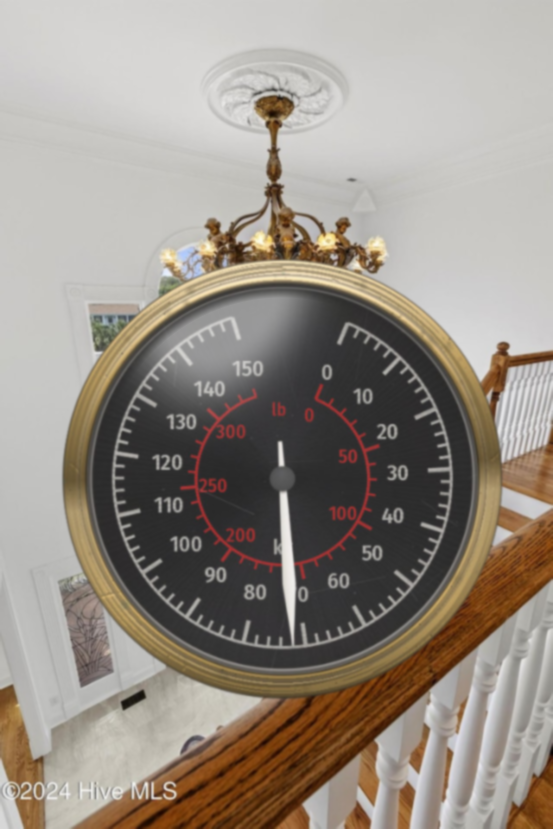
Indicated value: 72 kg
